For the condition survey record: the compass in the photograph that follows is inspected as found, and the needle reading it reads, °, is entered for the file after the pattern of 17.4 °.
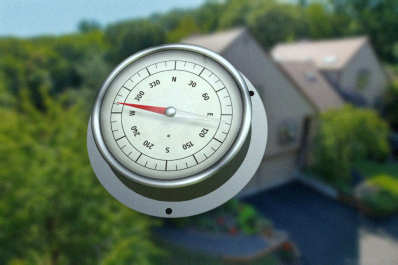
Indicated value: 280 °
